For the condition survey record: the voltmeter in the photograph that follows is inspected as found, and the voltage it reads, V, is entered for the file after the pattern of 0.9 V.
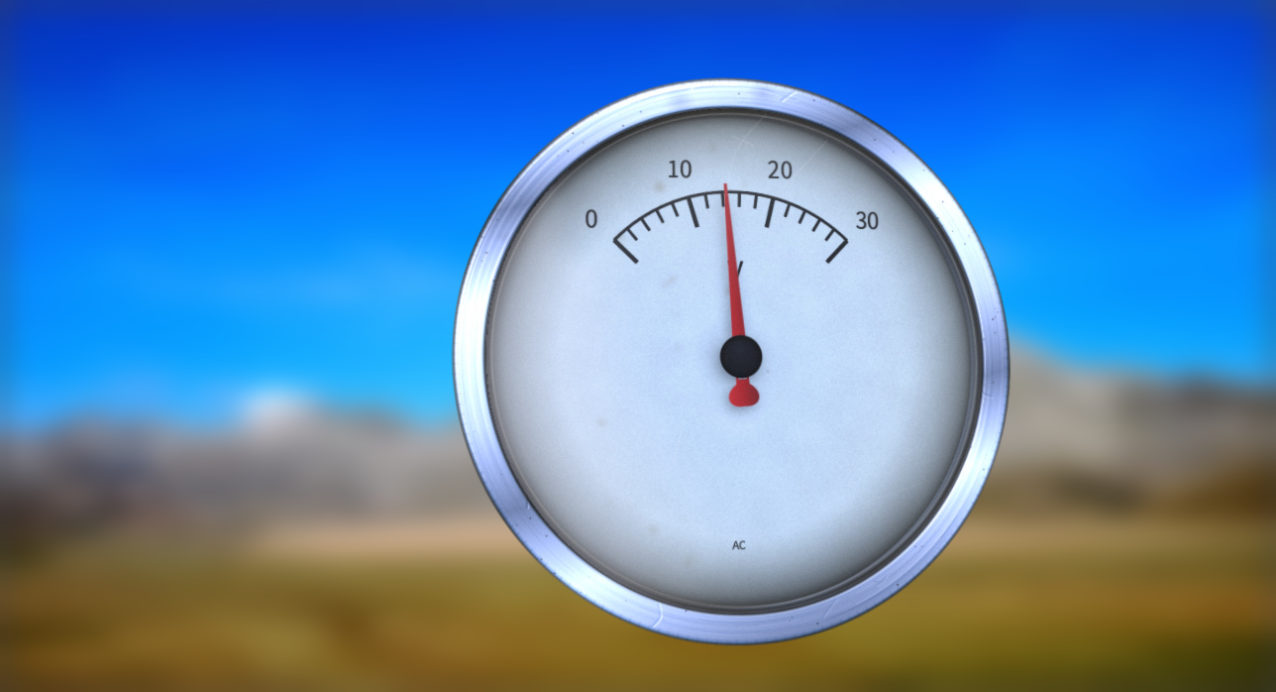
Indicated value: 14 V
